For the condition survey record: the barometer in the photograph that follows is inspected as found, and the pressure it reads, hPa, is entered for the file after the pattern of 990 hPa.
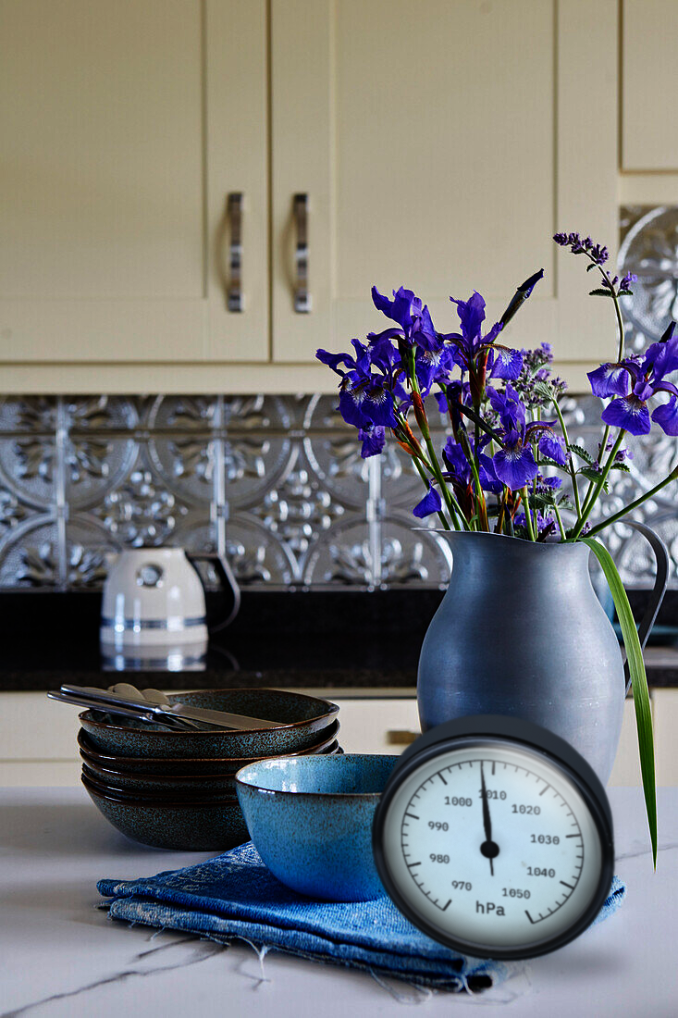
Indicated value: 1008 hPa
